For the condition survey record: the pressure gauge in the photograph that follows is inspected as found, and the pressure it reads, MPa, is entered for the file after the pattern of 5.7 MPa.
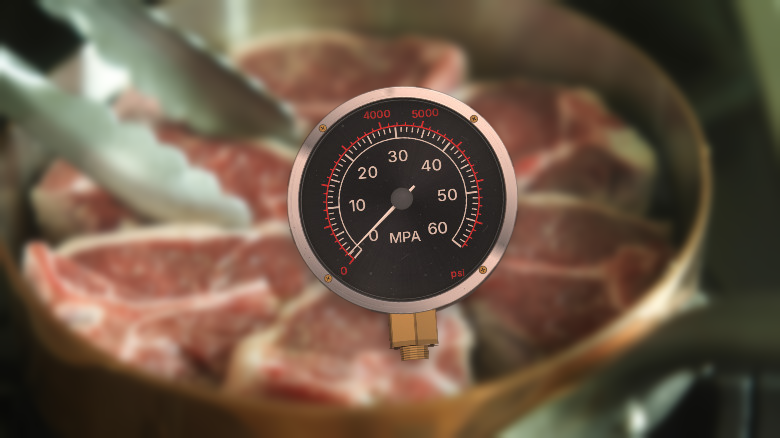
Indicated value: 1 MPa
